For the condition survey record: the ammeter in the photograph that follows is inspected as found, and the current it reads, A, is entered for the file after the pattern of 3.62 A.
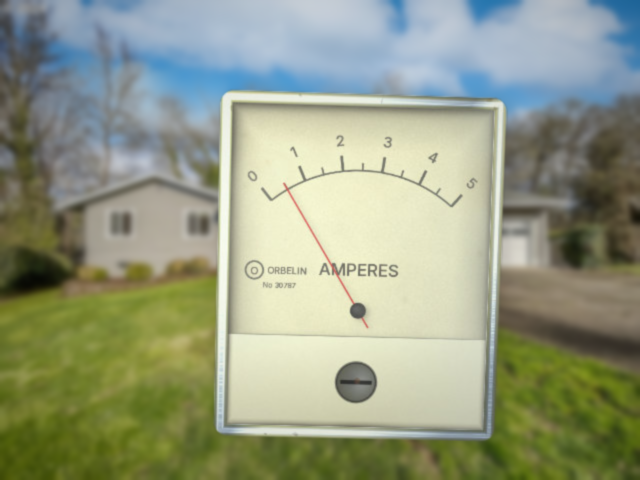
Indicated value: 0.5 A
